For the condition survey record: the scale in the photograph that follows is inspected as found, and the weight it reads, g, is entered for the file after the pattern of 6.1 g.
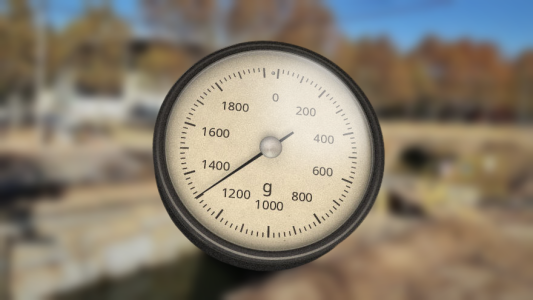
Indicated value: 1300 g
